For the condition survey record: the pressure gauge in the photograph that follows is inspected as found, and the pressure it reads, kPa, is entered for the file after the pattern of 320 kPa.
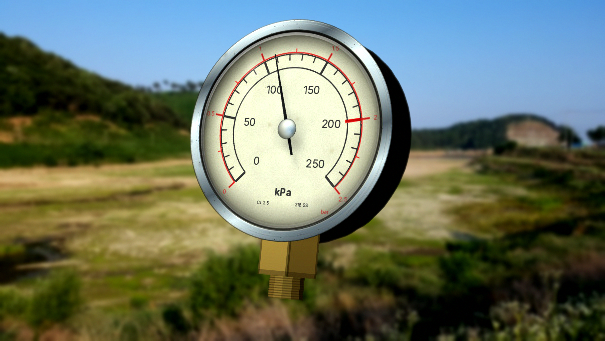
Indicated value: 110 kPa
